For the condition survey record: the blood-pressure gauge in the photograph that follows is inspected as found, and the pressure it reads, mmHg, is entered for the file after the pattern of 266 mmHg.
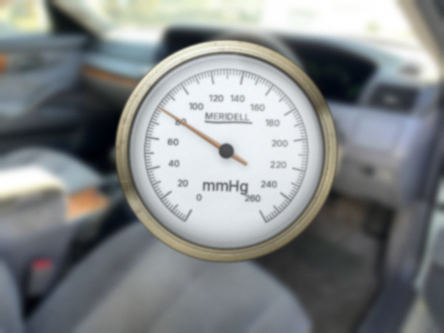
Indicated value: 80 mmHg
